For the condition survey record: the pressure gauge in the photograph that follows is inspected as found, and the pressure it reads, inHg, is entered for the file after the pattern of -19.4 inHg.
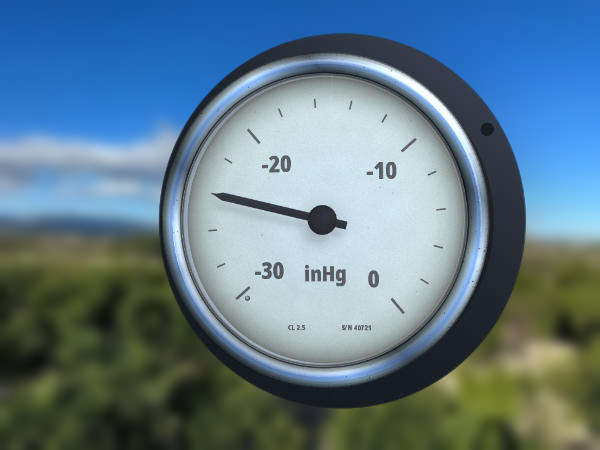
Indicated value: -24 inHg
